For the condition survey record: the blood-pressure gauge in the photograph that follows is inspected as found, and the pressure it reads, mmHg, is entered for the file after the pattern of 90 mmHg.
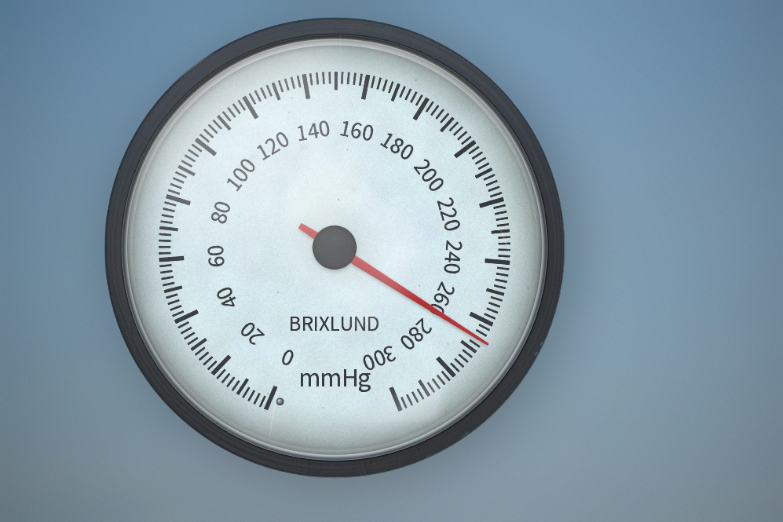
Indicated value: 266 mmHg
